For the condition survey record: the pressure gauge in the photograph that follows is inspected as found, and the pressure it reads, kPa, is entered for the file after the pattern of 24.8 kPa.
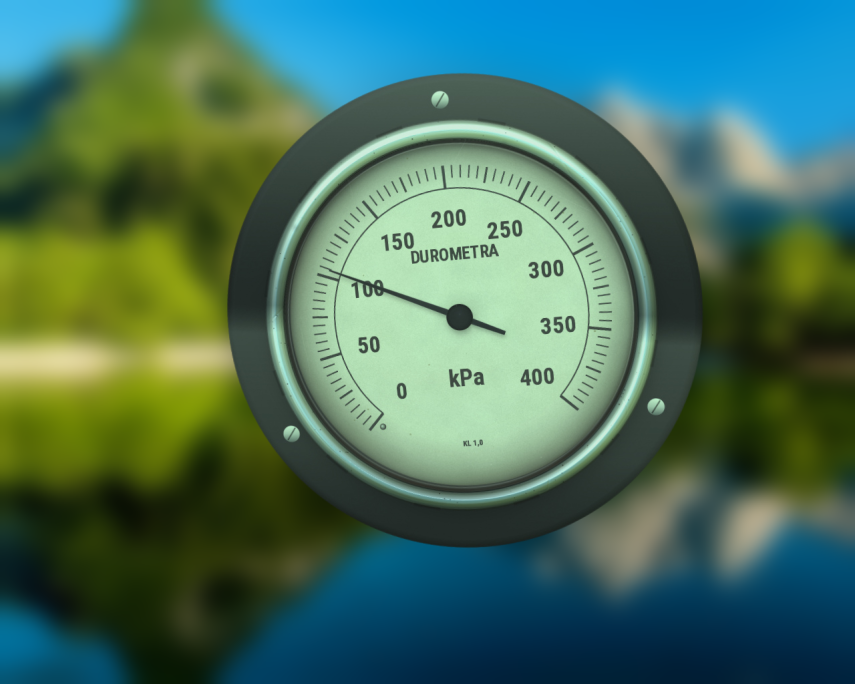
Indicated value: 105 kPa
